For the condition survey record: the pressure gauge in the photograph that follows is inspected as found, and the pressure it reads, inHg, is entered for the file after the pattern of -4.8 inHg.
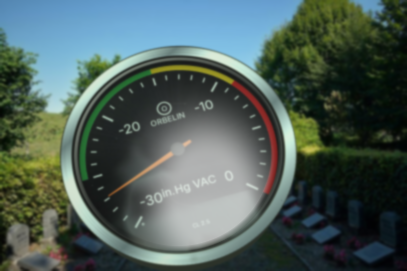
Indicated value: -27 inHg
